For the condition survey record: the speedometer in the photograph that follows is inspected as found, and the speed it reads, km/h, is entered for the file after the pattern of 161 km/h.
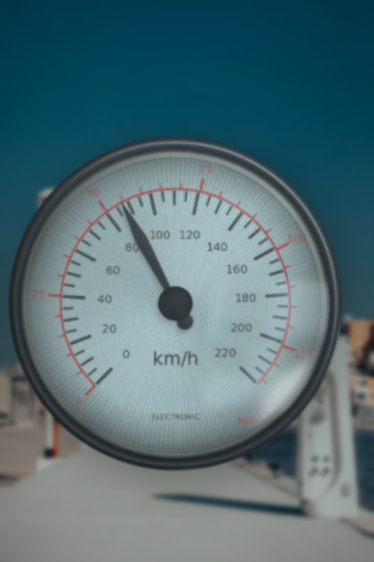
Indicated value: 87.5 km/h
